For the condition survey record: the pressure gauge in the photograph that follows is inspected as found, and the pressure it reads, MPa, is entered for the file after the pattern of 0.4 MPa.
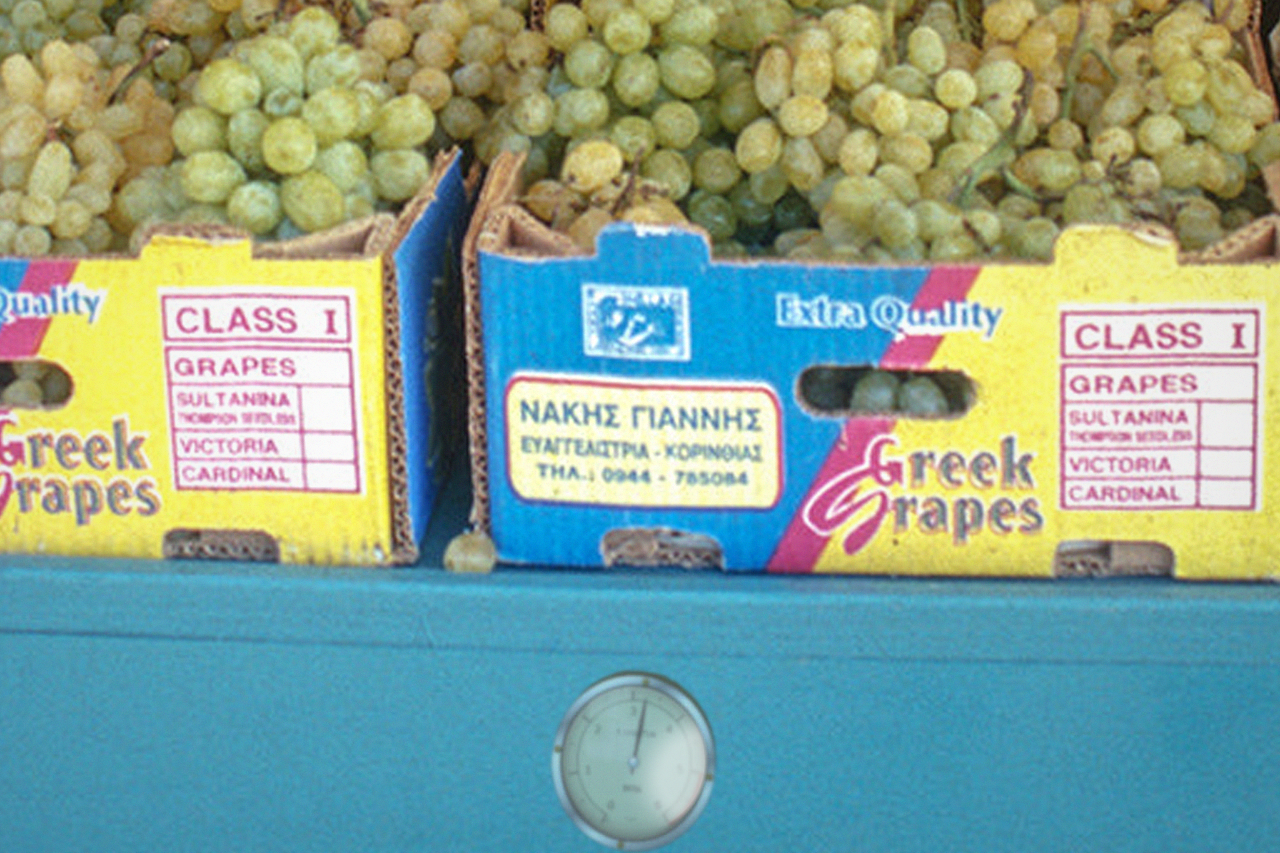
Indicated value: 3.25 MPa
